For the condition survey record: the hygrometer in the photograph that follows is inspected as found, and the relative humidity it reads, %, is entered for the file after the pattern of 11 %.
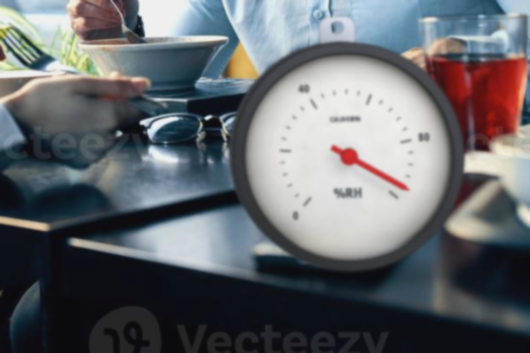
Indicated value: 96 %
